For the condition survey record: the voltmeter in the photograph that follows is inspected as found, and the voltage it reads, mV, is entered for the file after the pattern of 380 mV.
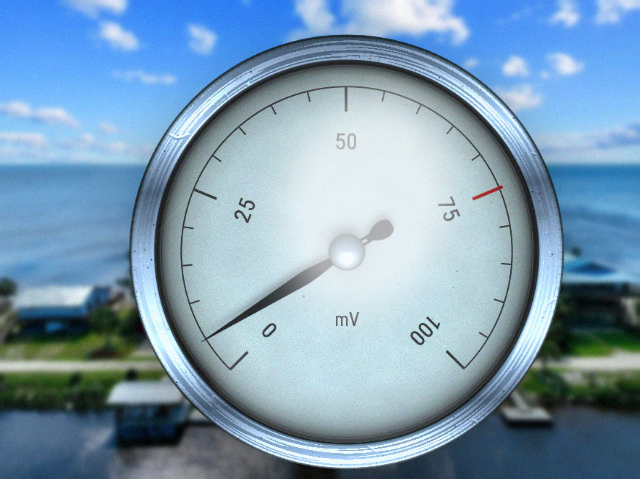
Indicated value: 5 mV
